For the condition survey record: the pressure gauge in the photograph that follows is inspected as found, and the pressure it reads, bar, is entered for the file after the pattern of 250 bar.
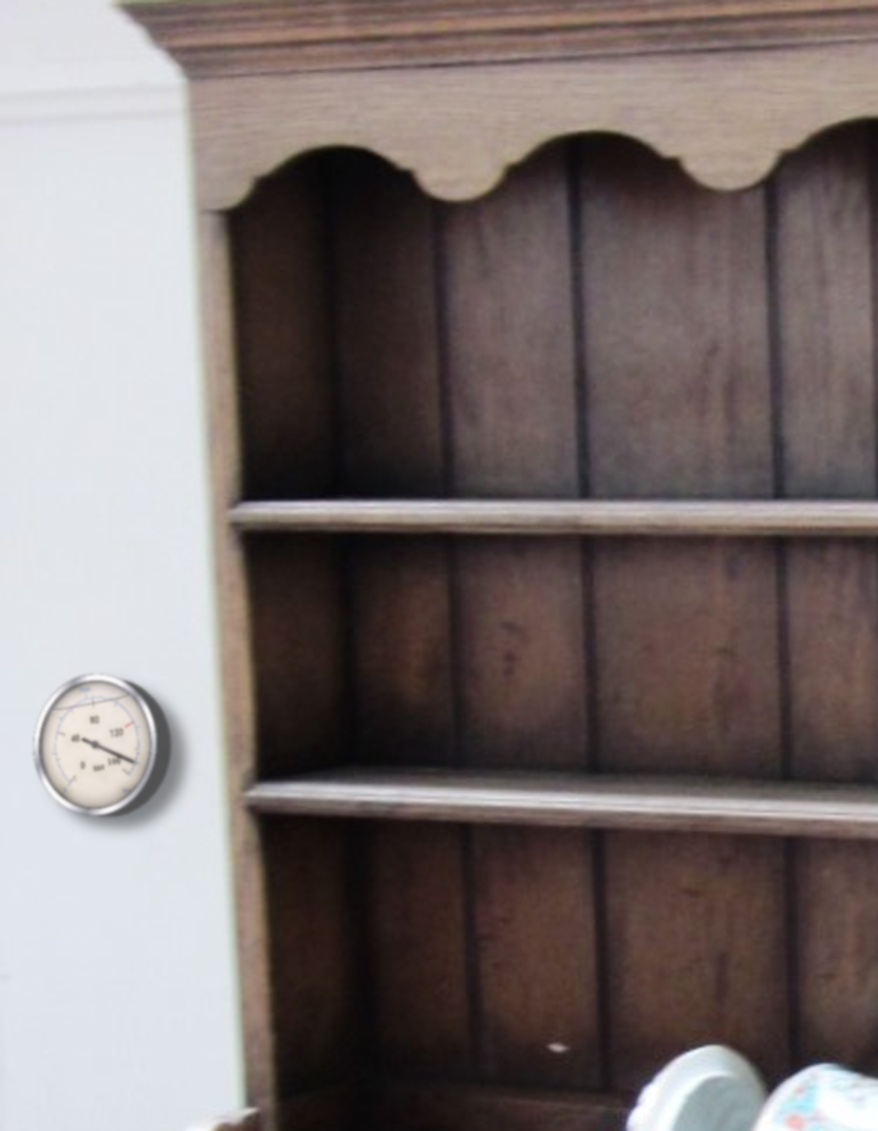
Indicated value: 150 bar
